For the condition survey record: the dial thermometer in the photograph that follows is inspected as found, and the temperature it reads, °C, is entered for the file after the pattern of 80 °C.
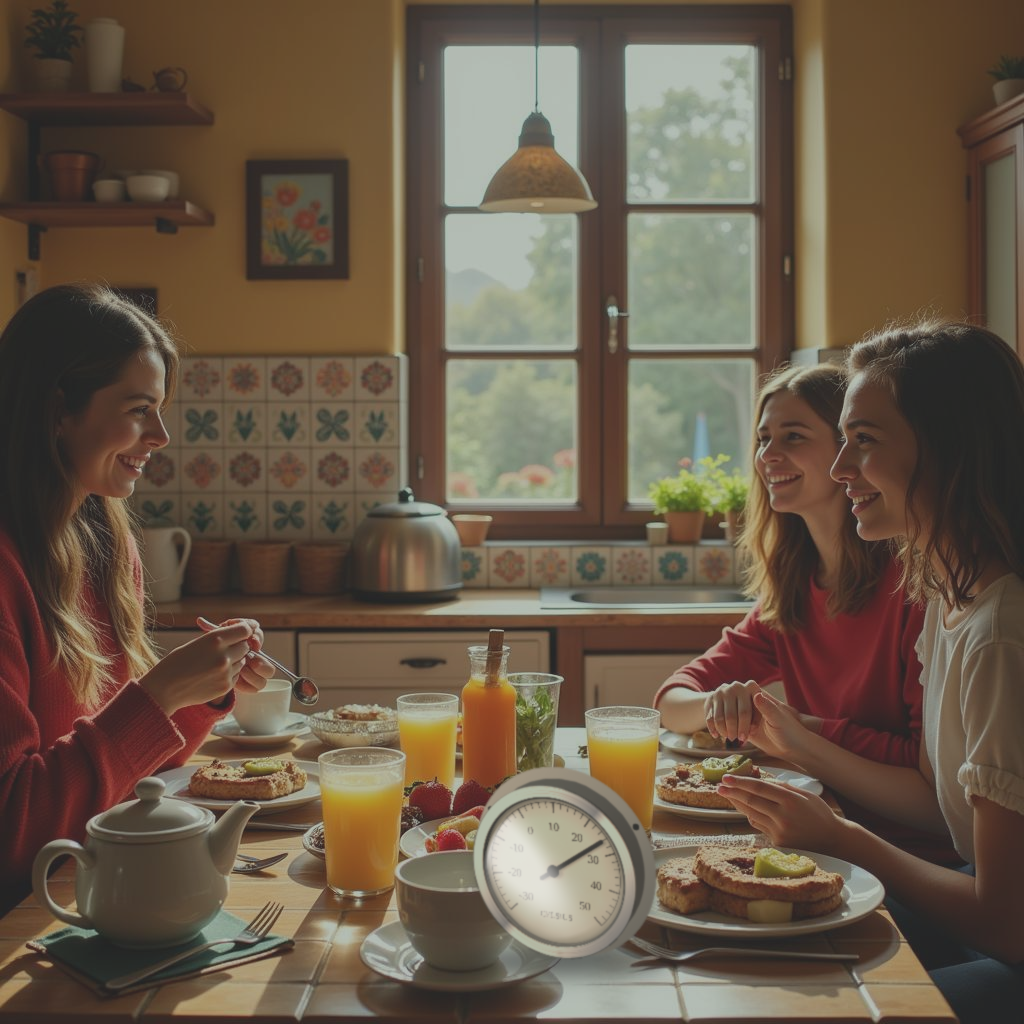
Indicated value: 26 °C
